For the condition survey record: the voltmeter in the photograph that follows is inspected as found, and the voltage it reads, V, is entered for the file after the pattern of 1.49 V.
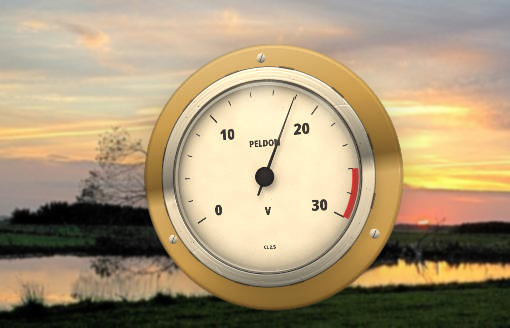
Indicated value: 18 V
